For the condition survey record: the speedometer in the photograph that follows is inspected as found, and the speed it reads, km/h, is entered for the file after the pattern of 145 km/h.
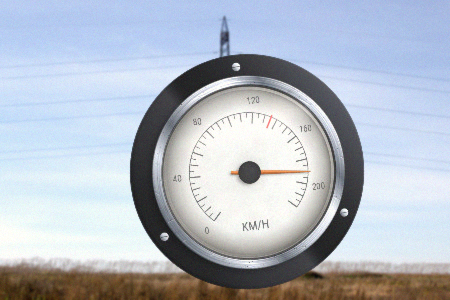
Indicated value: 190 km/h
